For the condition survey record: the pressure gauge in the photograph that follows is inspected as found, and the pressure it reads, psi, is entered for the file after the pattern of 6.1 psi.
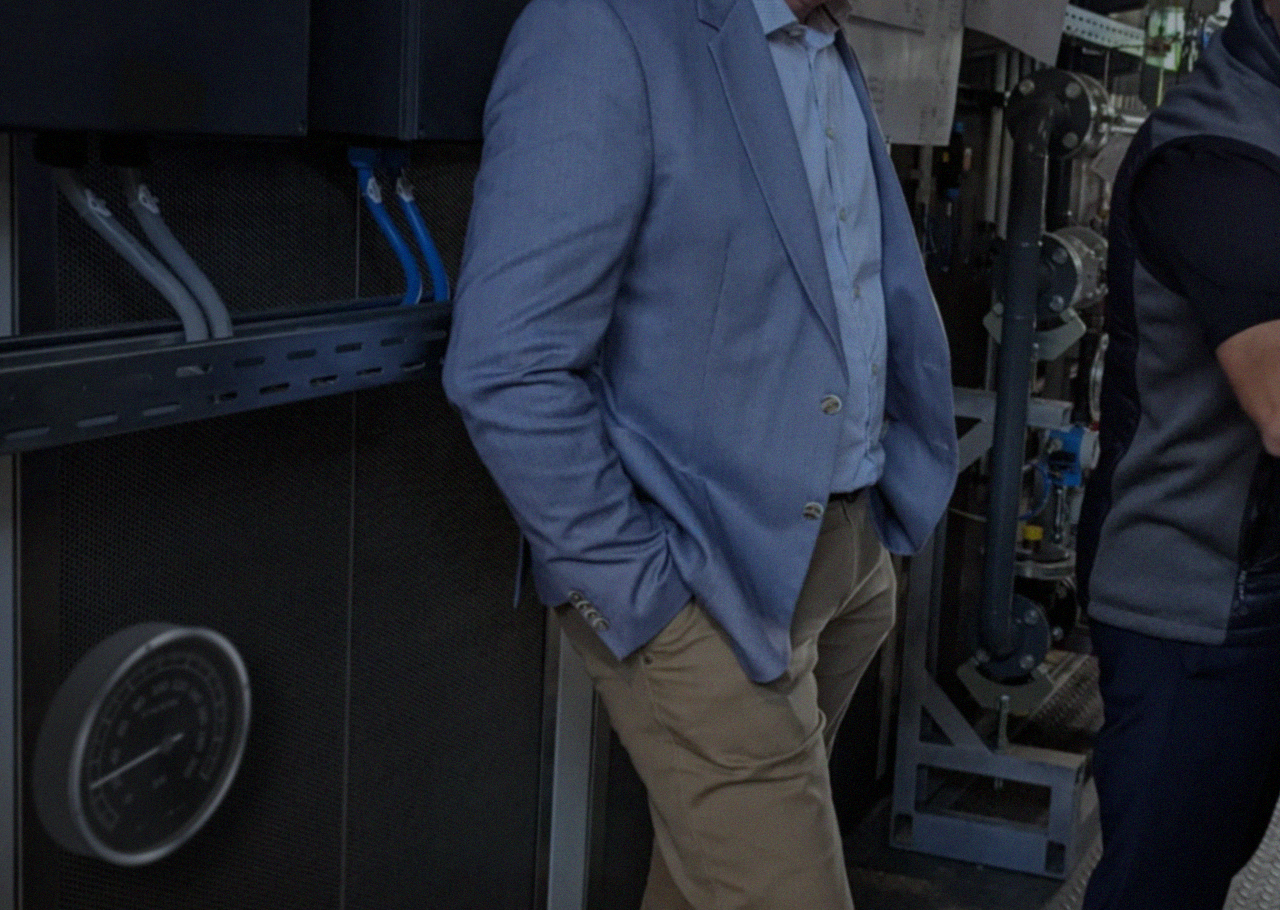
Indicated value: 30 psi
